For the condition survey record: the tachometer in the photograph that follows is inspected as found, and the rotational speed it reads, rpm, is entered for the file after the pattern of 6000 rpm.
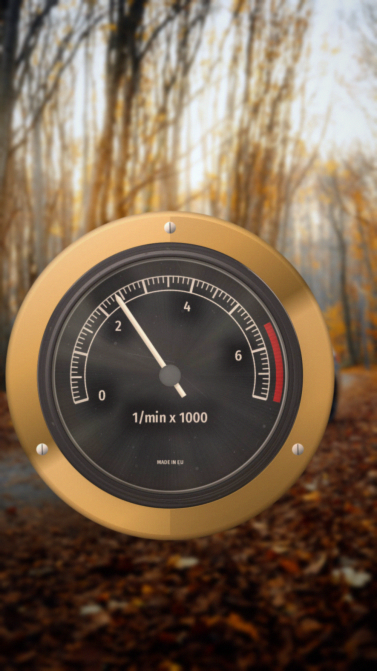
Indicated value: 2400 rpm
